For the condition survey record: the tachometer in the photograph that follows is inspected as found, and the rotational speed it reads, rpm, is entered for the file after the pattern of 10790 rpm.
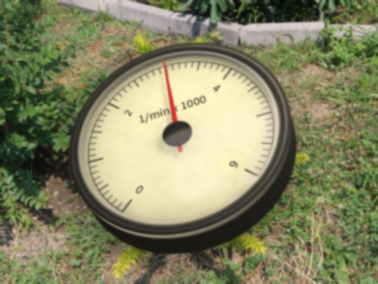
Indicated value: 3000 rpm
